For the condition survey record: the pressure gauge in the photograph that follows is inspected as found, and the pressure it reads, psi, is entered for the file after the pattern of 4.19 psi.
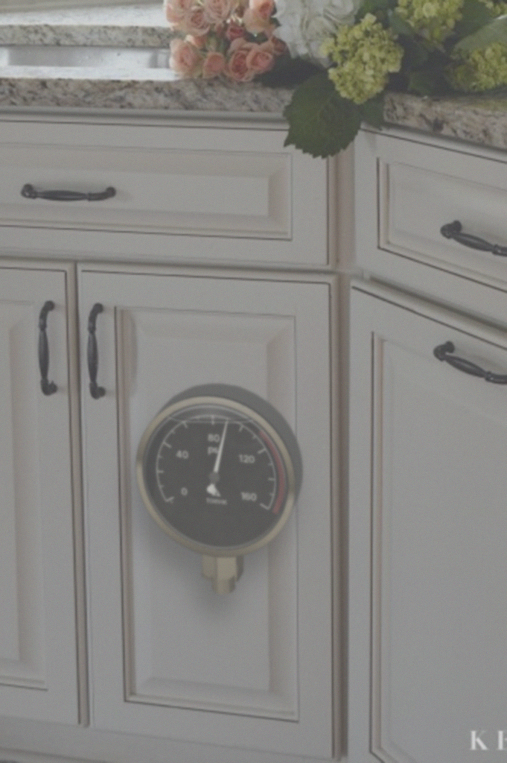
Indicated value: 90 psi
